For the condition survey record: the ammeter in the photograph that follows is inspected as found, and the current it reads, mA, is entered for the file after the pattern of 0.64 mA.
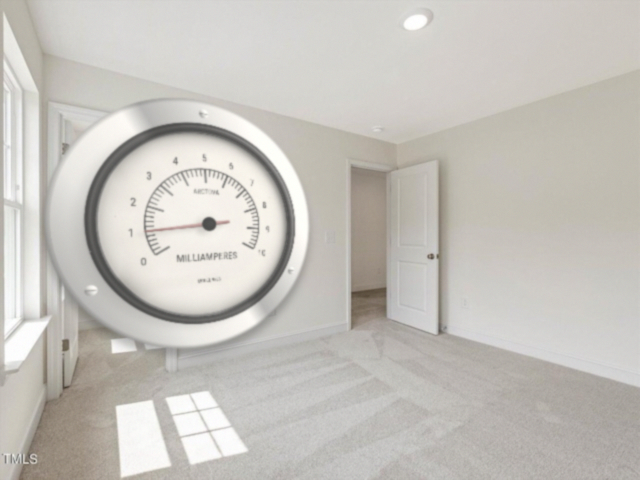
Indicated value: 1 mA
